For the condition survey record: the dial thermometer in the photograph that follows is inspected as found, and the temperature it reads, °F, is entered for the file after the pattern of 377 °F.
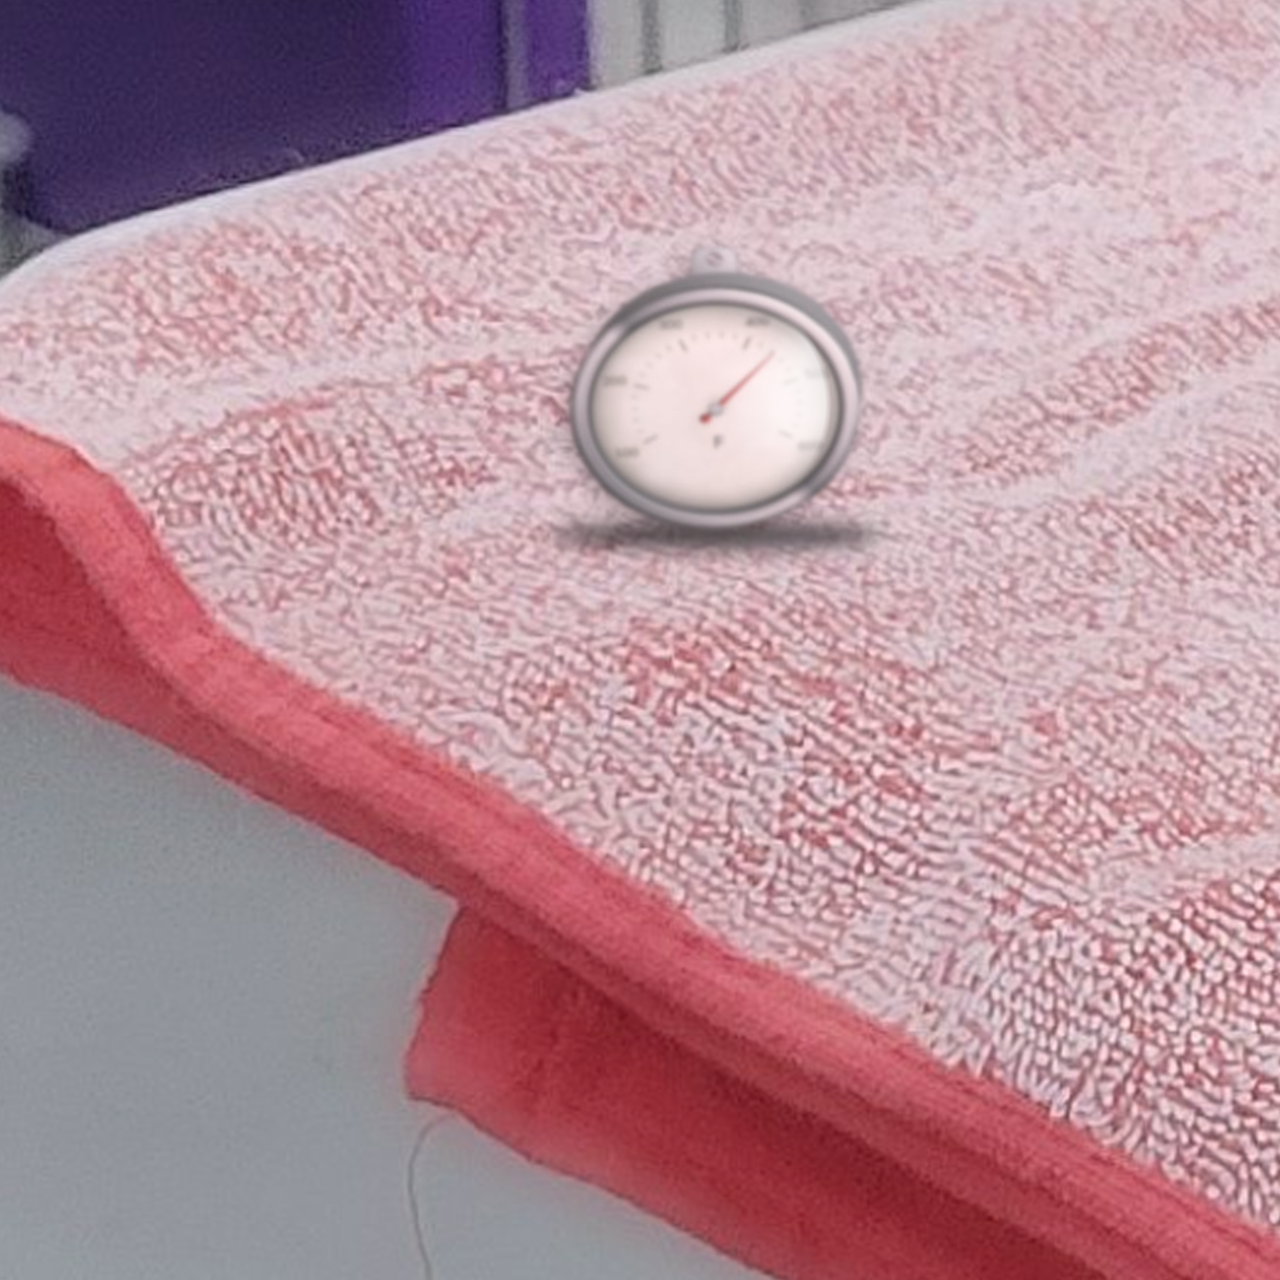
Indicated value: 440 °F
